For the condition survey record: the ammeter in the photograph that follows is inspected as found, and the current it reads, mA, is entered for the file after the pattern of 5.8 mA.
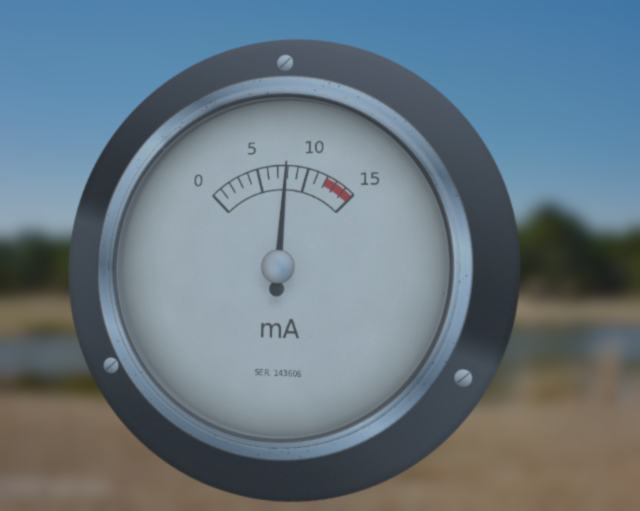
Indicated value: 8 mA
